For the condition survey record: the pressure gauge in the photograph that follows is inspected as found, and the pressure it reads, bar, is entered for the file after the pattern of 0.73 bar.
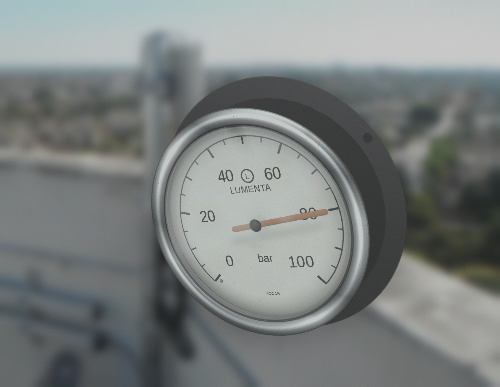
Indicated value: 80 bar
